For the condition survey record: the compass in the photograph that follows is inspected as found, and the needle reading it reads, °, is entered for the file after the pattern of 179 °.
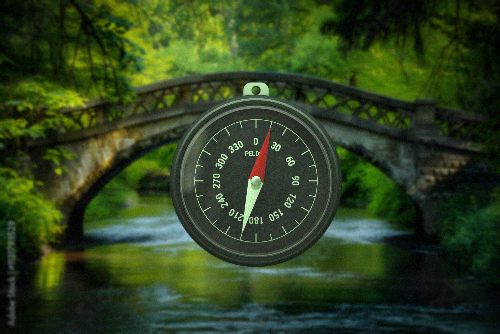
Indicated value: 15 °
